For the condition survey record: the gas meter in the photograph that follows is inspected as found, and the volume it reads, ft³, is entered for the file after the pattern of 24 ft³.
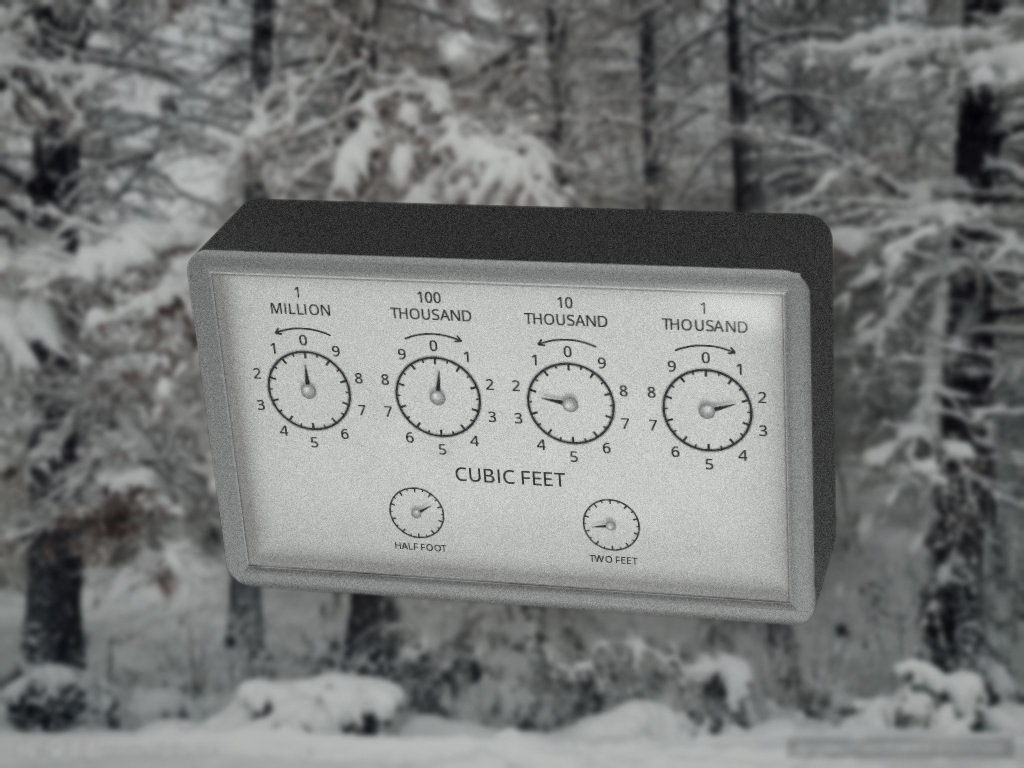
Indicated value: 2200 ft³
